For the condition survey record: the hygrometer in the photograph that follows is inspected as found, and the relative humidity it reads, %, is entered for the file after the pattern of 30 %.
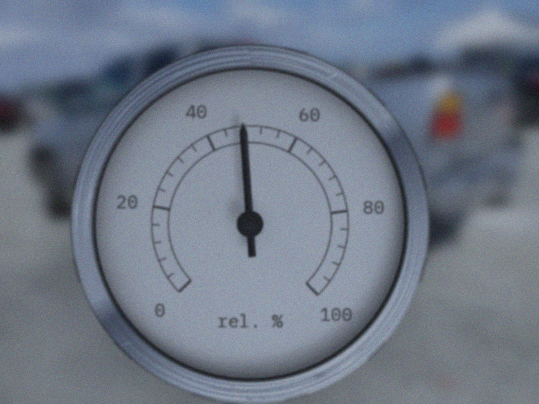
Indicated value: 48 %
